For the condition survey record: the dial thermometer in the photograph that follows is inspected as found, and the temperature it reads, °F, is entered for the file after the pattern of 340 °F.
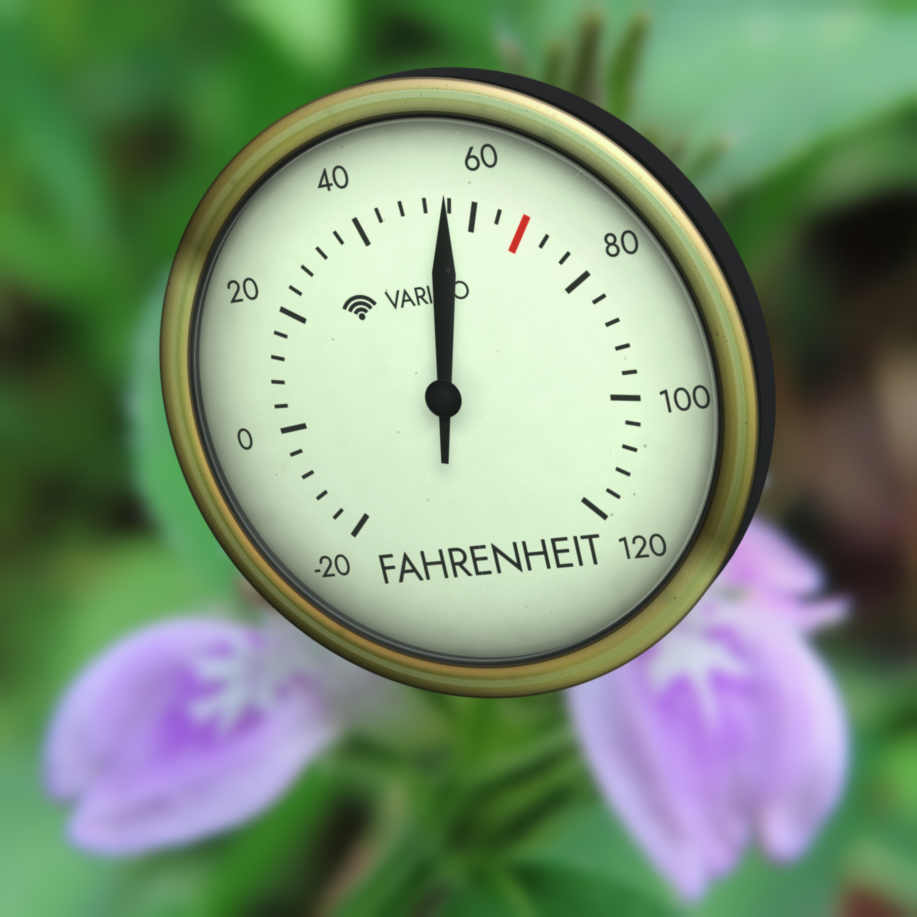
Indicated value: 56 °F
